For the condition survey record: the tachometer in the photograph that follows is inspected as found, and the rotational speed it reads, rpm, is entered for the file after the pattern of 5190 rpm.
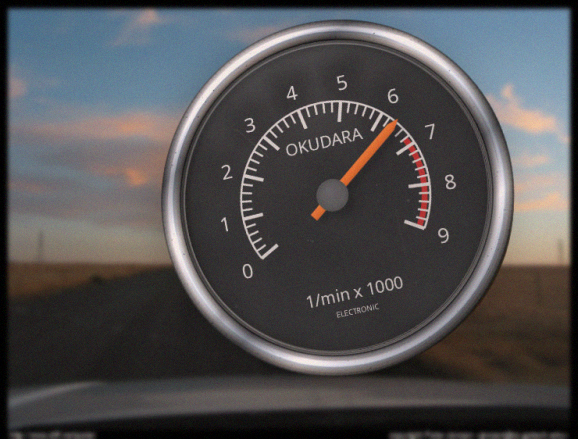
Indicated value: 6400 rpm
